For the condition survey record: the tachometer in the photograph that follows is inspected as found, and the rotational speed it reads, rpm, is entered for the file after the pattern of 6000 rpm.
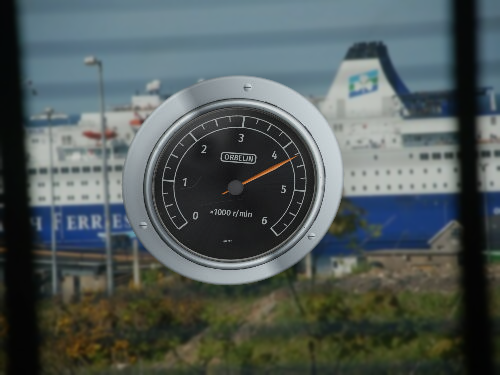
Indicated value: 4250 rpm
